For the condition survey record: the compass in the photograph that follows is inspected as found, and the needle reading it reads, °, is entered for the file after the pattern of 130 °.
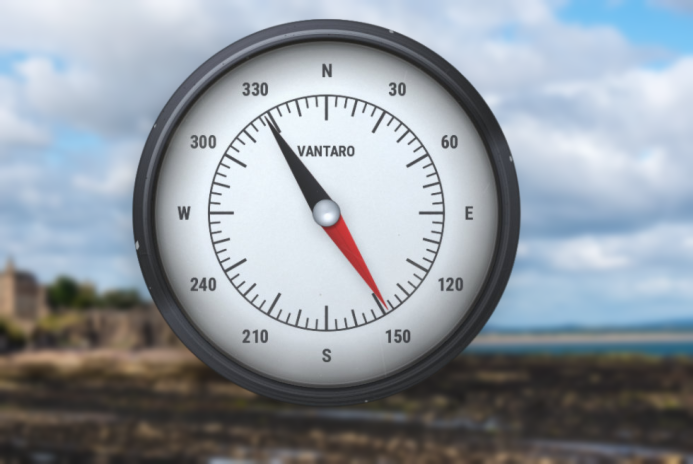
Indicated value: 147.5 °
